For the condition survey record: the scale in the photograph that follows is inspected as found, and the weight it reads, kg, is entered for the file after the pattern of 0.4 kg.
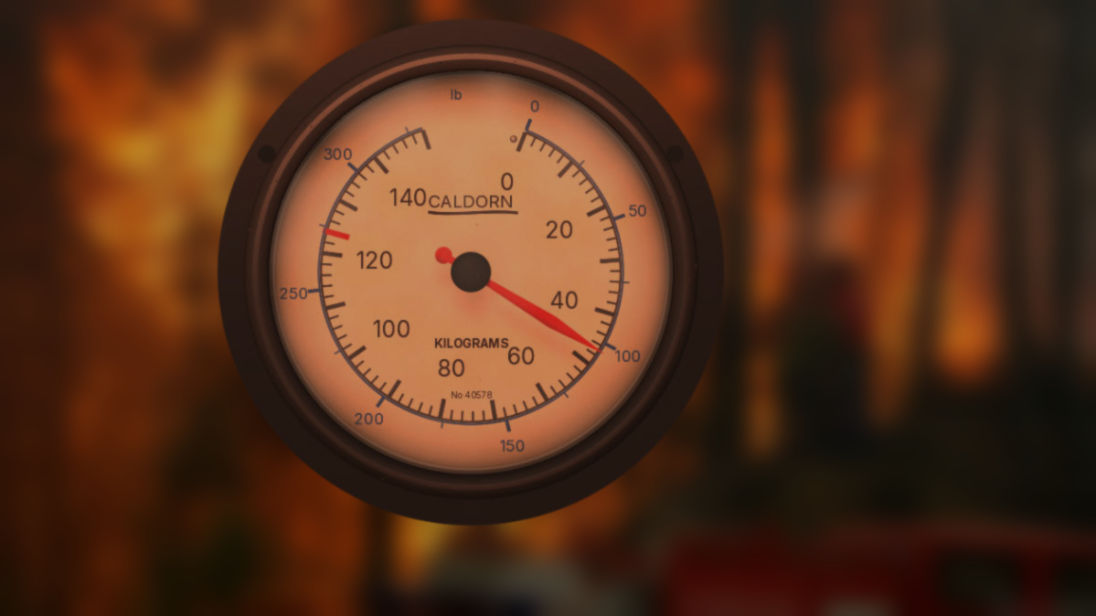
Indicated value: 47 kg
